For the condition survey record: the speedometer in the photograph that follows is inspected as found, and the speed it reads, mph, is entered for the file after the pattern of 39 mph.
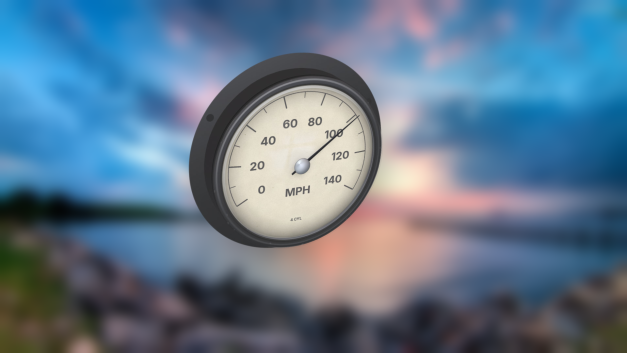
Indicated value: 100 mph
